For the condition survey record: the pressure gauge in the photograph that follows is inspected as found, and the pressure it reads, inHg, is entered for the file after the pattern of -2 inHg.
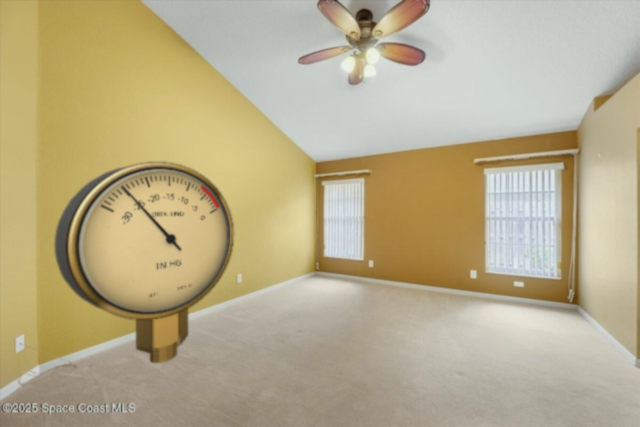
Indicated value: -25 inHg
